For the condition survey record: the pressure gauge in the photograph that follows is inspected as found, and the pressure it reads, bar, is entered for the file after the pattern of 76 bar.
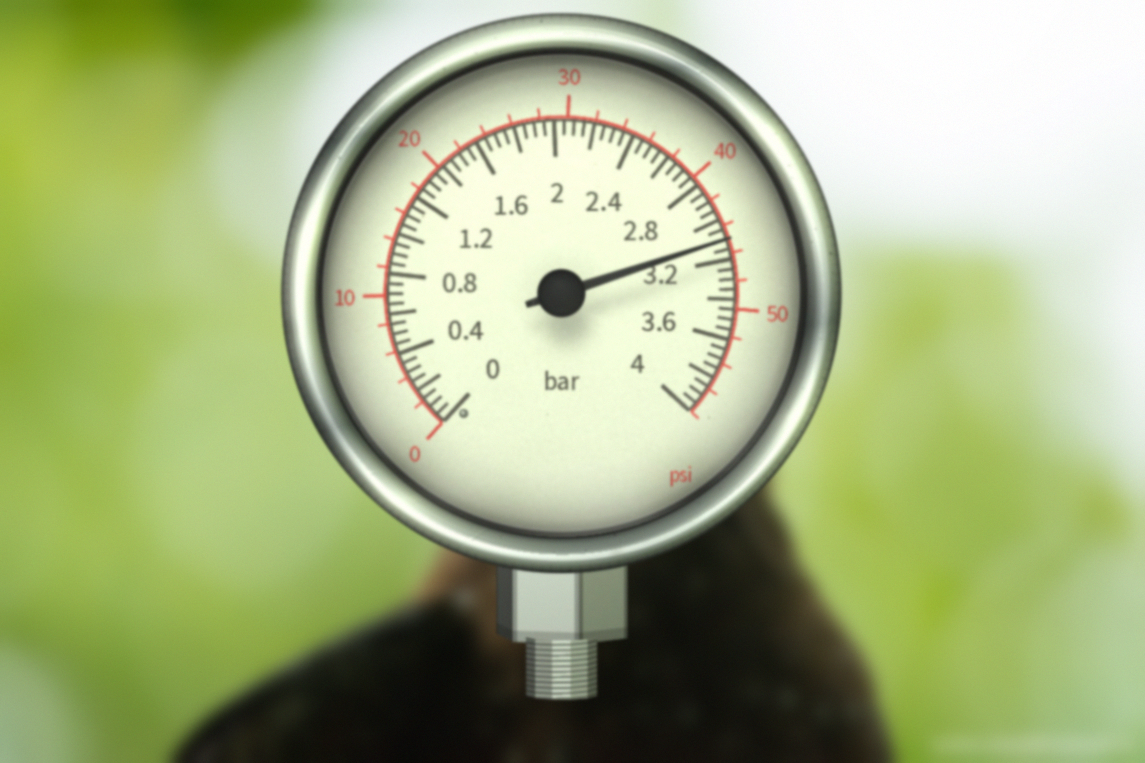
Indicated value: 3.1 bar
